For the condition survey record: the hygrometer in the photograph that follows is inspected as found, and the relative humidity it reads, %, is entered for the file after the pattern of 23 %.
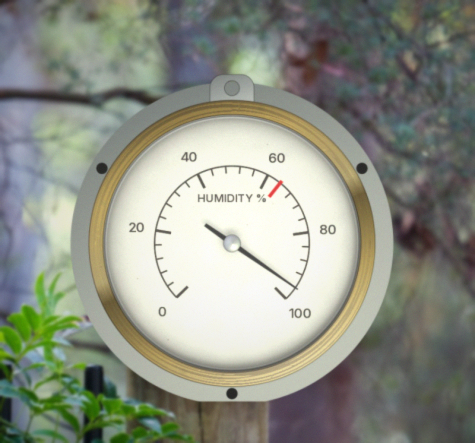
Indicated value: 96 %
